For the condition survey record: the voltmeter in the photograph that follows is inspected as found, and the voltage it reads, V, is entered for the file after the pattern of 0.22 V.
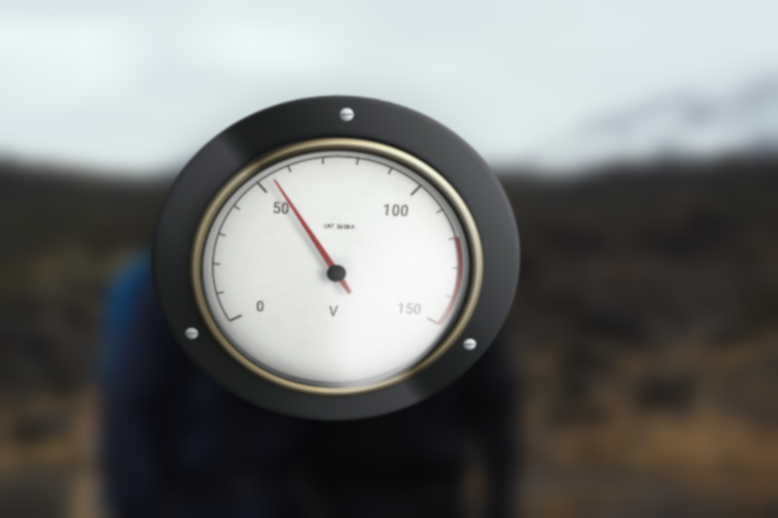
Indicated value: 55 V
